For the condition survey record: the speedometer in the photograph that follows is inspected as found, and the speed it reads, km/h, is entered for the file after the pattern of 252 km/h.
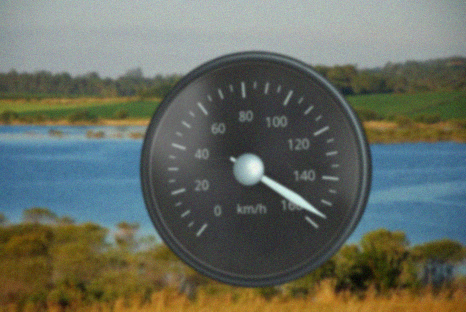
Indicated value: 155 km/h
